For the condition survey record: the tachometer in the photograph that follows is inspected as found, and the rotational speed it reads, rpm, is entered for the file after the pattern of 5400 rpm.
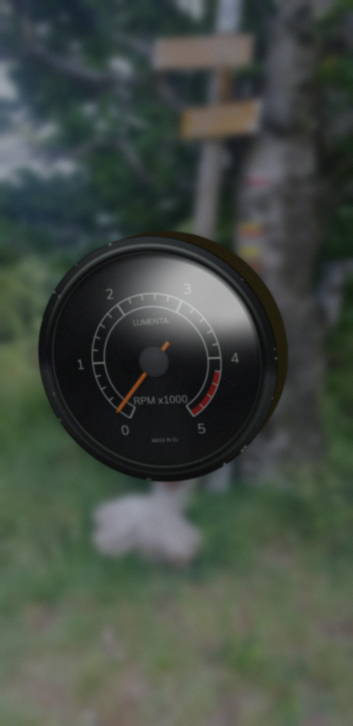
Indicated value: 200 rpm
